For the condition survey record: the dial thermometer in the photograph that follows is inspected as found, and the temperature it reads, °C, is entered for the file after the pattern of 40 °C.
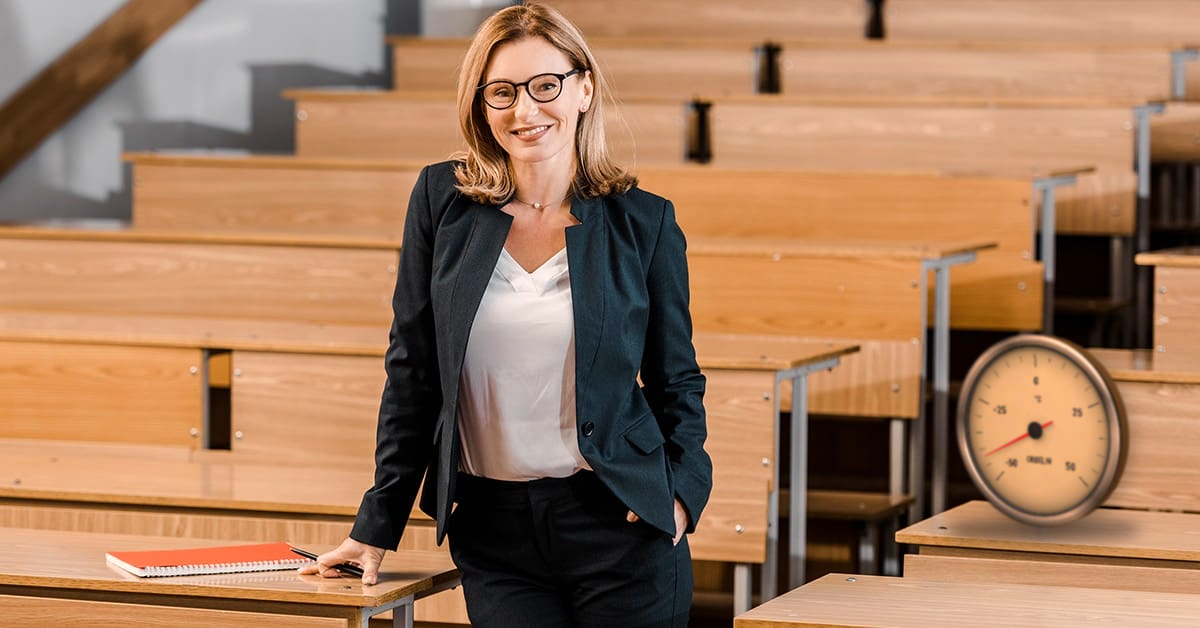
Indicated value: -42.5 °C
